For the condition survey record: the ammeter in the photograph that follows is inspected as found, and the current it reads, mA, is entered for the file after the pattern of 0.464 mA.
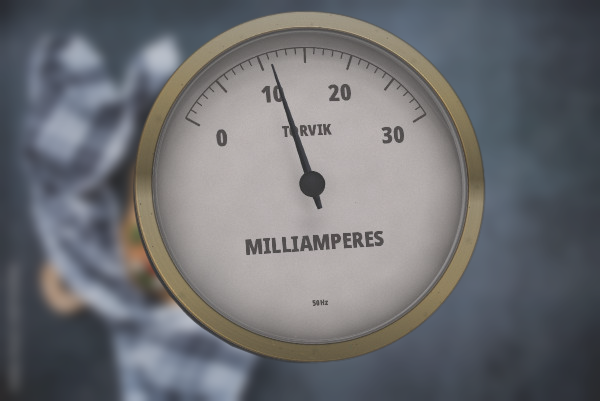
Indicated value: 11 mA
